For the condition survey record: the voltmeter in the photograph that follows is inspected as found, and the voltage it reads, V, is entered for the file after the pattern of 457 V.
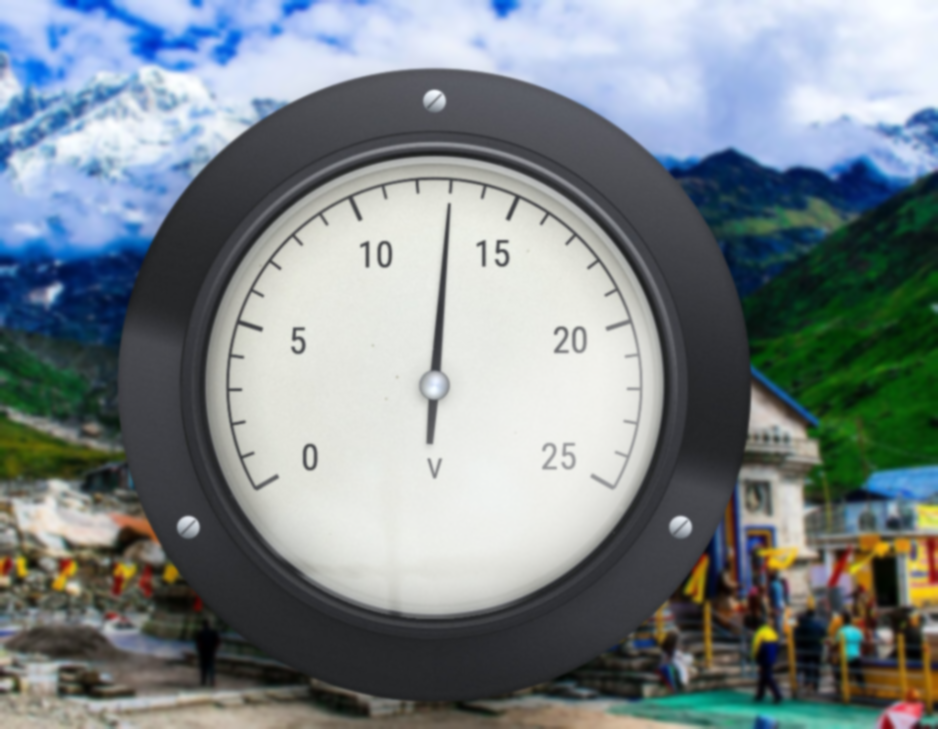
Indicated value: 13 V
